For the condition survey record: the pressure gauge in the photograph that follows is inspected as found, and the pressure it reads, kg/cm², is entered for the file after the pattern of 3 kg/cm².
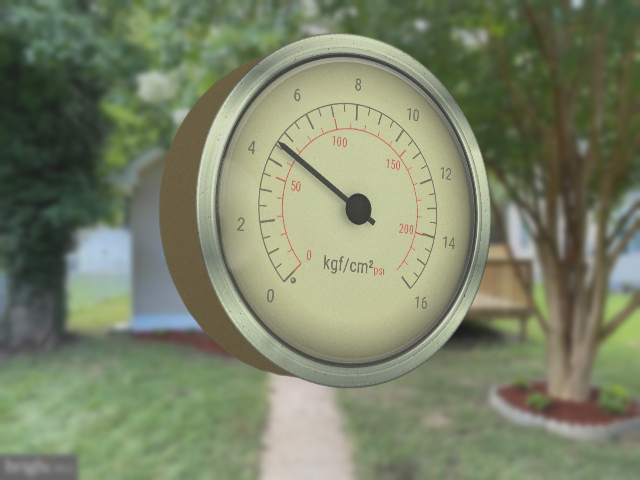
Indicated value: 4.5 kg/cm²
